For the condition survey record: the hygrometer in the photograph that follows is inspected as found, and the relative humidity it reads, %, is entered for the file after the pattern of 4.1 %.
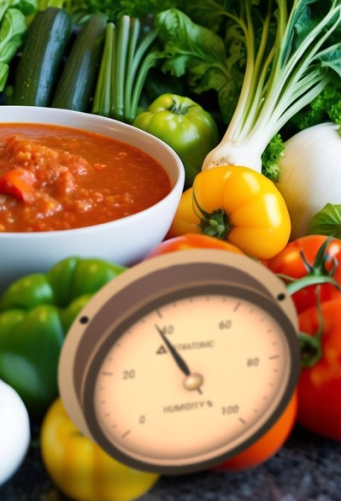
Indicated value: 38 %
